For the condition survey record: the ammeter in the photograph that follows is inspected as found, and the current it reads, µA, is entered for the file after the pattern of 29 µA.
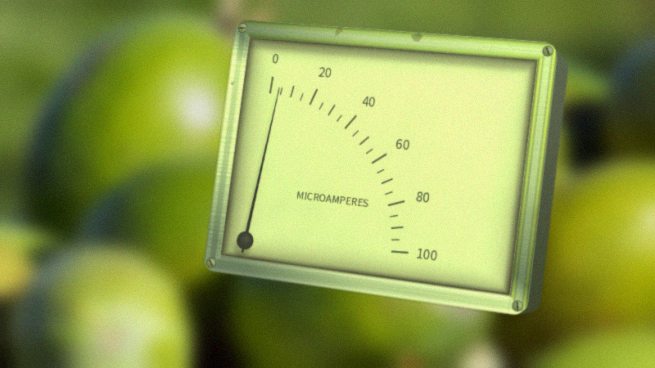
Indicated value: 5 µA
